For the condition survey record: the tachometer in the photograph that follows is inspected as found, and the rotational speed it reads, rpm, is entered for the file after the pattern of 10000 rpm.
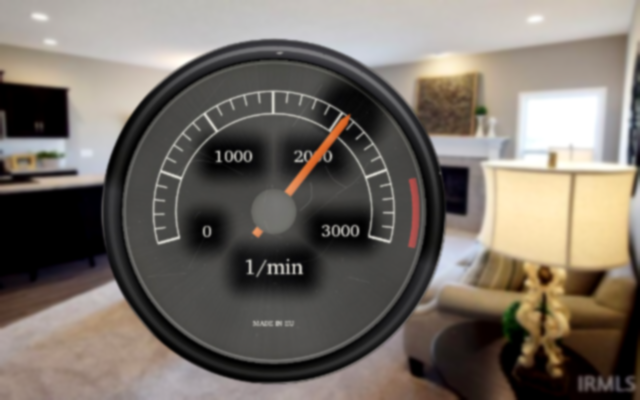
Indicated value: 2050 rpm
